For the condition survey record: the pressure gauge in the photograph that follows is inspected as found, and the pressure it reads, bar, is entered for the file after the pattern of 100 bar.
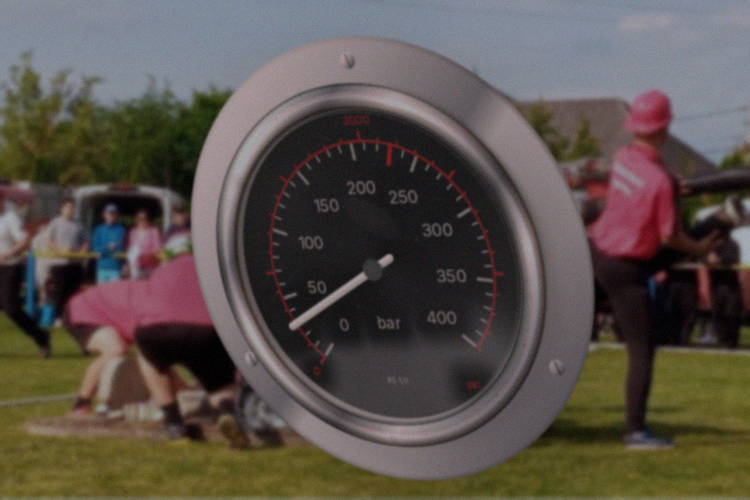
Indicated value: 30 bar
